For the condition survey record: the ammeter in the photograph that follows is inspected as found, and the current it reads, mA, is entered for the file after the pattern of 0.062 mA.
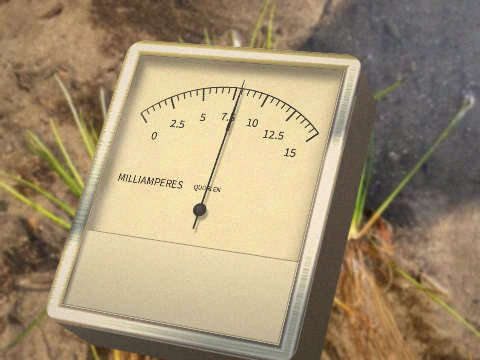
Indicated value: 8 mA
